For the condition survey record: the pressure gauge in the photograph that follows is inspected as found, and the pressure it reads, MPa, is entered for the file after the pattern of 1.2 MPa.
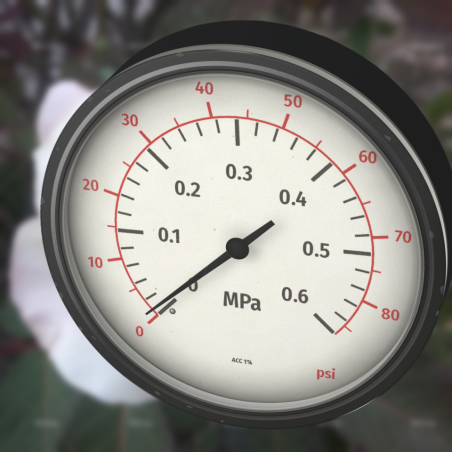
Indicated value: 0.01 MPa
